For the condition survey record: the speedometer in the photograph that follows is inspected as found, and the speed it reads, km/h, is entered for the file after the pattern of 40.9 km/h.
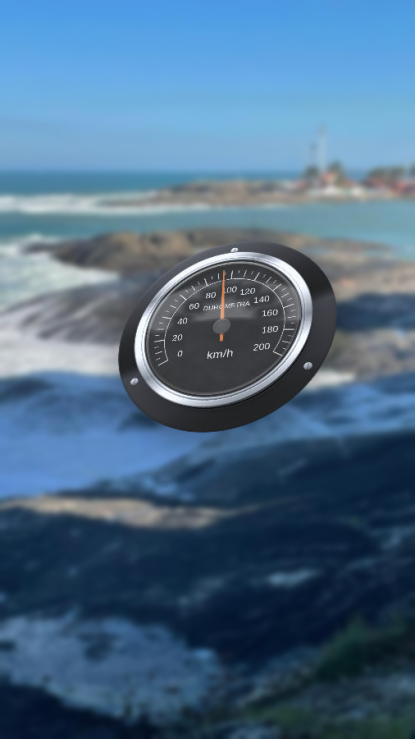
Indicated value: 95 km/h
